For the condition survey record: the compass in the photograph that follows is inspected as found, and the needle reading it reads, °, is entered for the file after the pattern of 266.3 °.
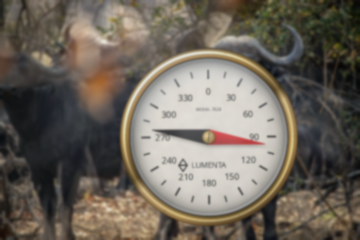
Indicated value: 97.5 °
